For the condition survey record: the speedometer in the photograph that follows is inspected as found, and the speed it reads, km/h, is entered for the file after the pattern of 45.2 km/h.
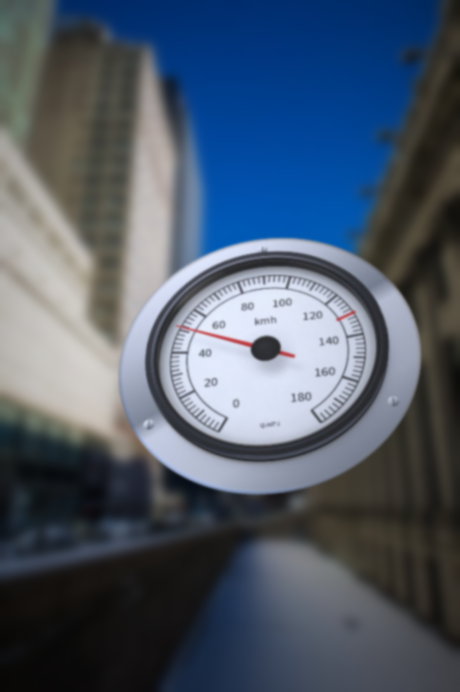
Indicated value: 50 km/h
